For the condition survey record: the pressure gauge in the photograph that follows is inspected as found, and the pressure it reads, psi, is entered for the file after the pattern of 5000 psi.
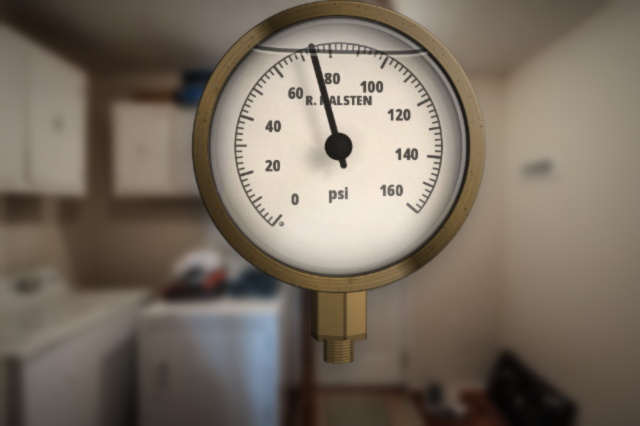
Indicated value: 74 psi
